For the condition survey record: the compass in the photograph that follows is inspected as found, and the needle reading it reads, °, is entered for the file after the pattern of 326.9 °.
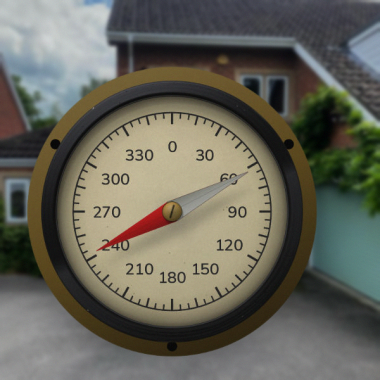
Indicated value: 242.5 °
